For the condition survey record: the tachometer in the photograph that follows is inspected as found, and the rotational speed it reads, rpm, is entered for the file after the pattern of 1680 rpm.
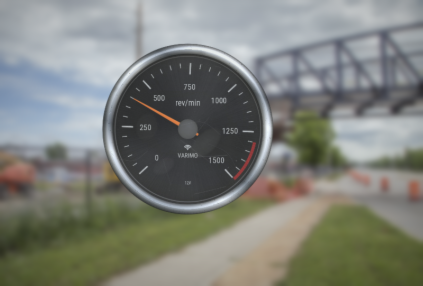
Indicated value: 400 rpm
